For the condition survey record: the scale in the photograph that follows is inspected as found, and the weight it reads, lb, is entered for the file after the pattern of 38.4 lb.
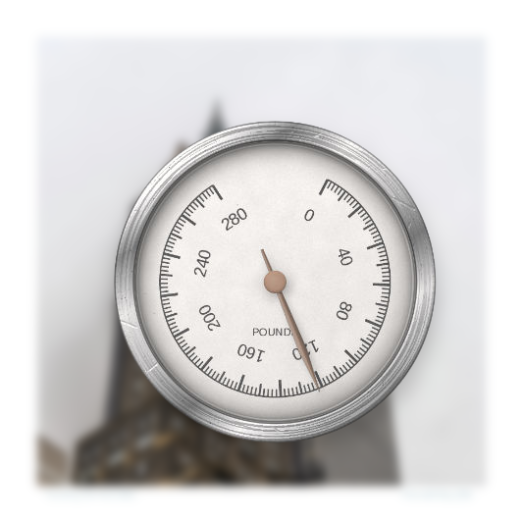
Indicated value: 122 lb
